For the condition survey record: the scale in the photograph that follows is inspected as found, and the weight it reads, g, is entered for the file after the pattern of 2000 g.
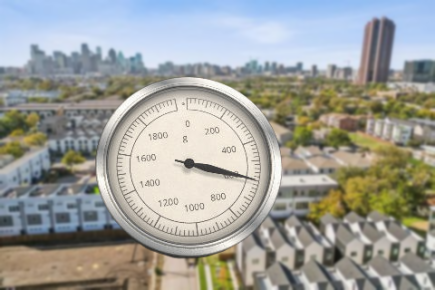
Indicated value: 600 g
